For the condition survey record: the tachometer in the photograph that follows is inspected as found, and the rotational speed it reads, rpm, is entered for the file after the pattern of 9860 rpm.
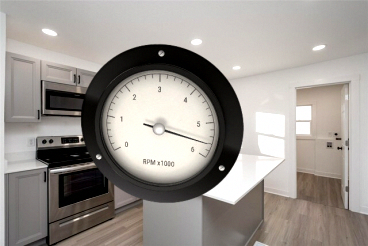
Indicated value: 5600 rpm
